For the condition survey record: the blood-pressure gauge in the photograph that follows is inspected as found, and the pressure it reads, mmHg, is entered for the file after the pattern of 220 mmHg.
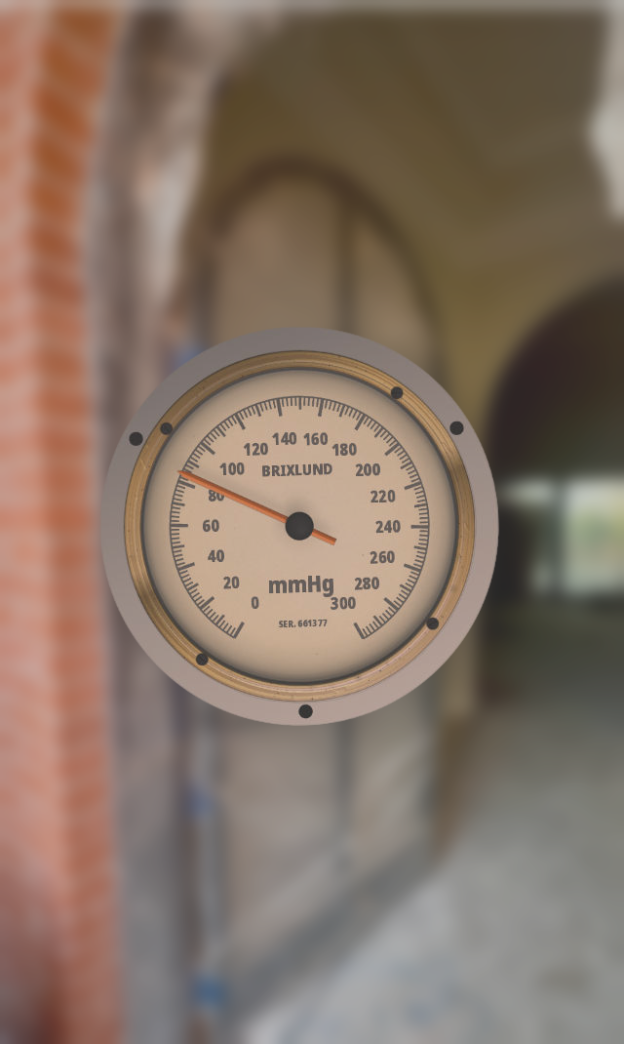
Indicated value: 84 mmHg
